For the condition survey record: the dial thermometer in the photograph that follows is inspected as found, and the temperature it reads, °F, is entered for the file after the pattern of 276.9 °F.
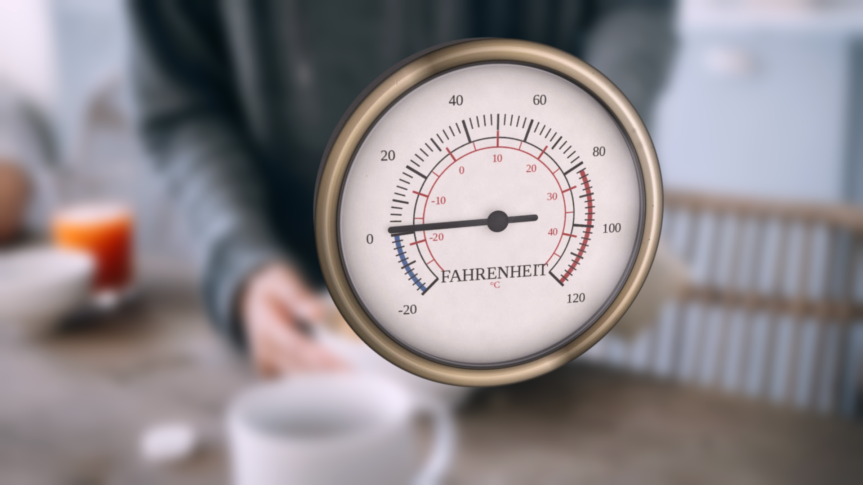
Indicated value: 2 °F
